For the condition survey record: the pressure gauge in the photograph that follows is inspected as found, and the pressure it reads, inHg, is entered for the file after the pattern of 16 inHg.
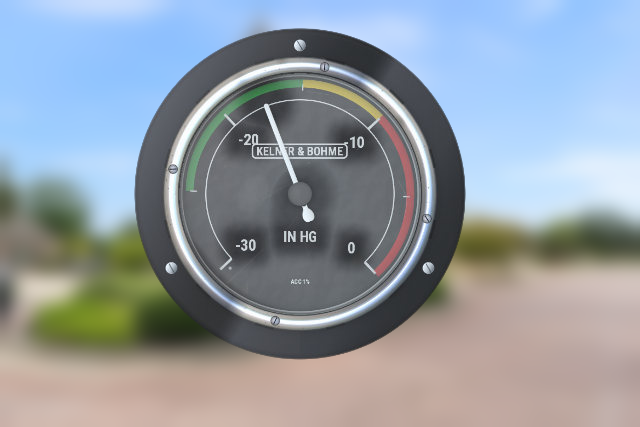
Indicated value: -17.5 inHg
